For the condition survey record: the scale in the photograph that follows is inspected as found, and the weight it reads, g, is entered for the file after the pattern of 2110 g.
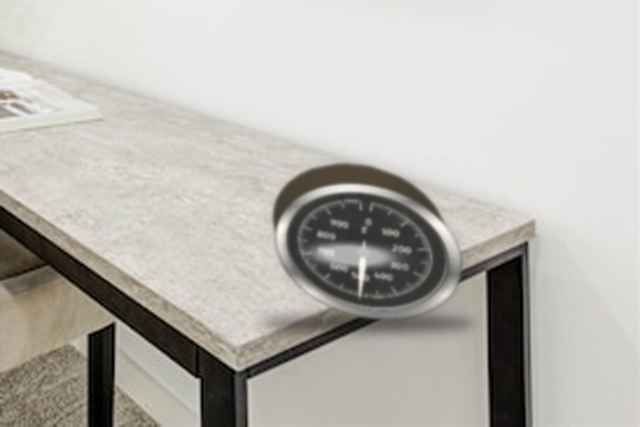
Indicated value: 500 g
